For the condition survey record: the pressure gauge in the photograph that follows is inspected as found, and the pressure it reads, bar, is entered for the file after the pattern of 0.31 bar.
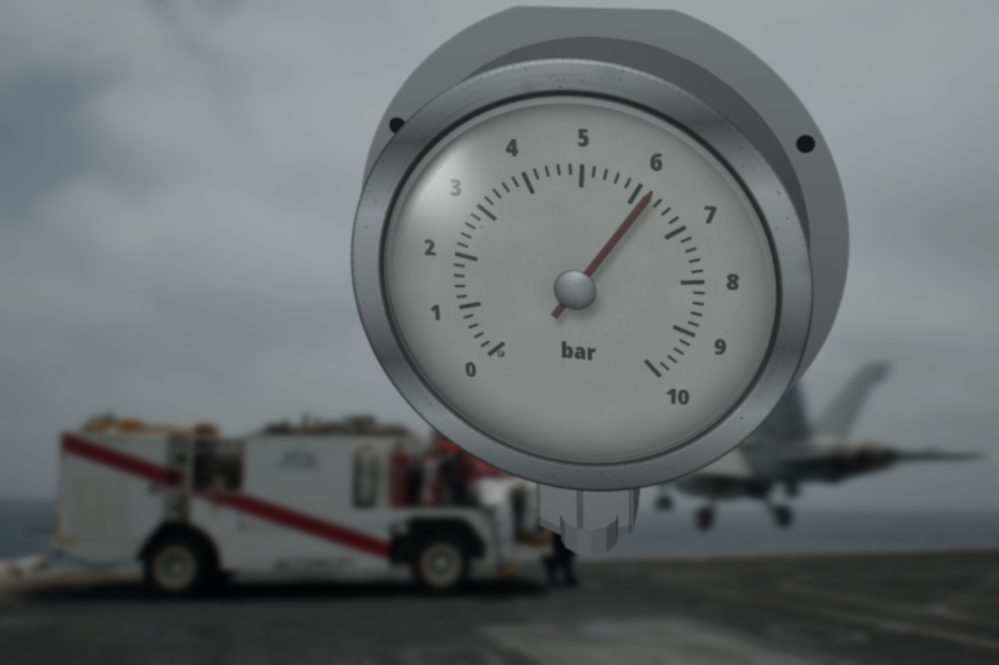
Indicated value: 6.2 bar
